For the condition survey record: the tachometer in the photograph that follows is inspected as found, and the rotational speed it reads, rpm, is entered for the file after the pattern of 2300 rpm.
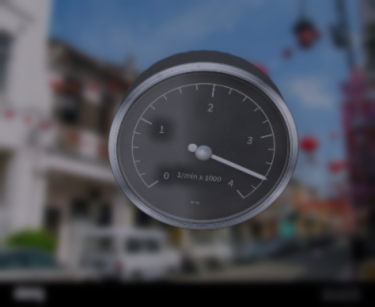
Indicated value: 3600 rpm
